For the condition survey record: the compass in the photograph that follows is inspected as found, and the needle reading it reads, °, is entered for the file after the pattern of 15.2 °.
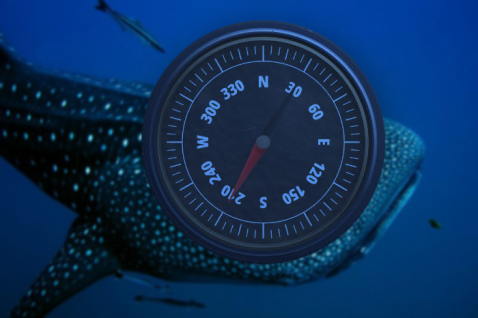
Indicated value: 210 °
